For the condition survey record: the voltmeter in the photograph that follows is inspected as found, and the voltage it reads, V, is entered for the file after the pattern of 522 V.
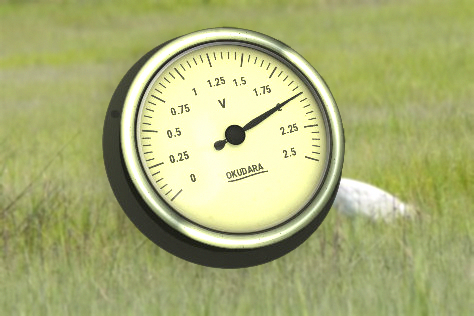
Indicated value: 2 V
